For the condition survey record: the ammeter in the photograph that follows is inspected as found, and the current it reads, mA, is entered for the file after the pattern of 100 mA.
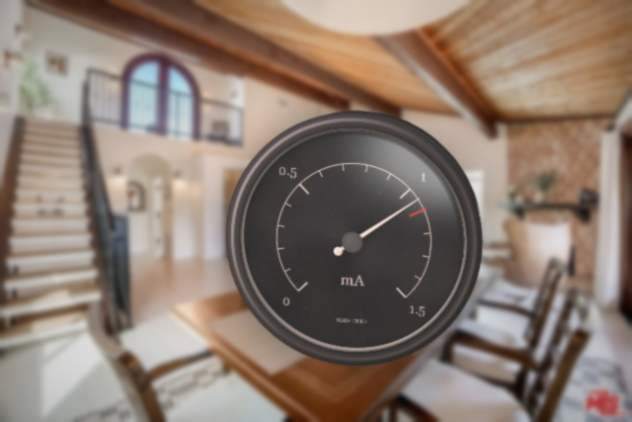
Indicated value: 1.05 mA
